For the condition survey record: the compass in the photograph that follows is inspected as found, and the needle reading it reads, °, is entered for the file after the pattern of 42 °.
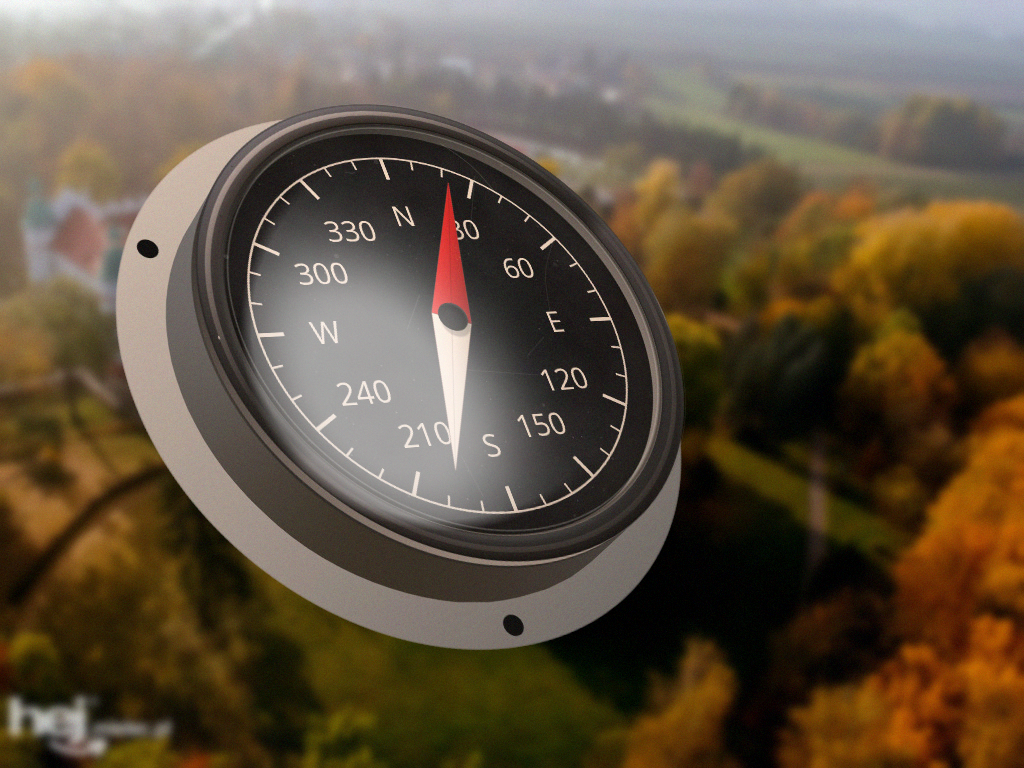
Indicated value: 20 °
